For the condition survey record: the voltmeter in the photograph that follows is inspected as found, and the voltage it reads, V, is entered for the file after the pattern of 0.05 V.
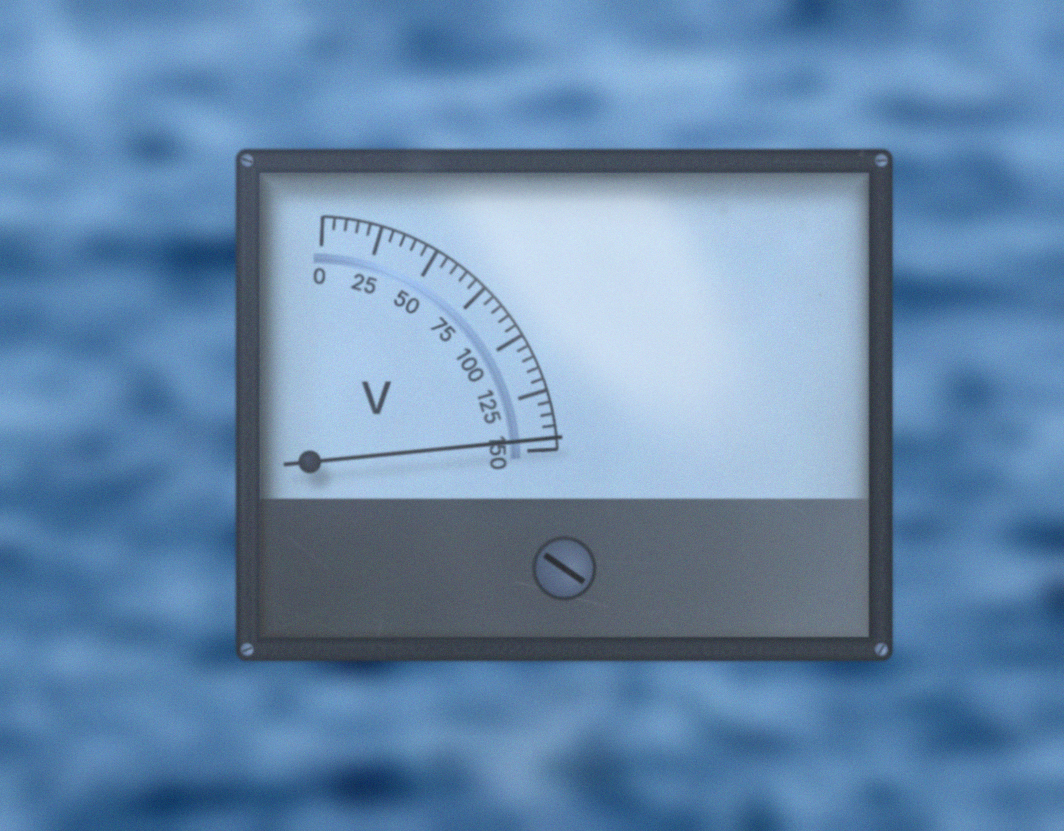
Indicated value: 145 V
